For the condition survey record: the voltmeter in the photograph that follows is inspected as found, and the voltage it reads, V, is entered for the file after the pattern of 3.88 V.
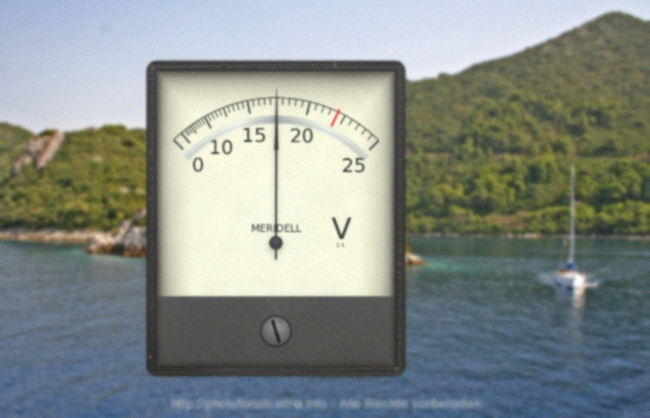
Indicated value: 17.5 V
